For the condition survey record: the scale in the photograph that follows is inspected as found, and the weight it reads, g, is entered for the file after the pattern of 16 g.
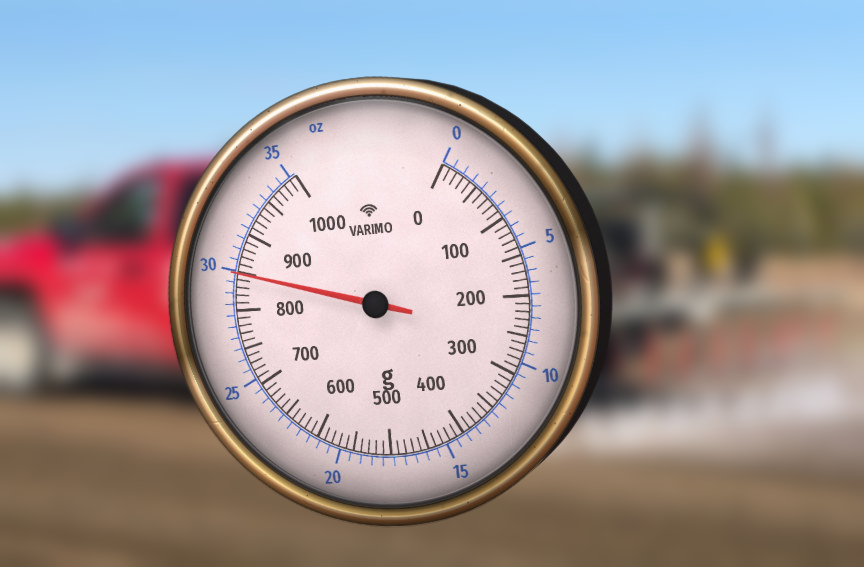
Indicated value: 850 g
